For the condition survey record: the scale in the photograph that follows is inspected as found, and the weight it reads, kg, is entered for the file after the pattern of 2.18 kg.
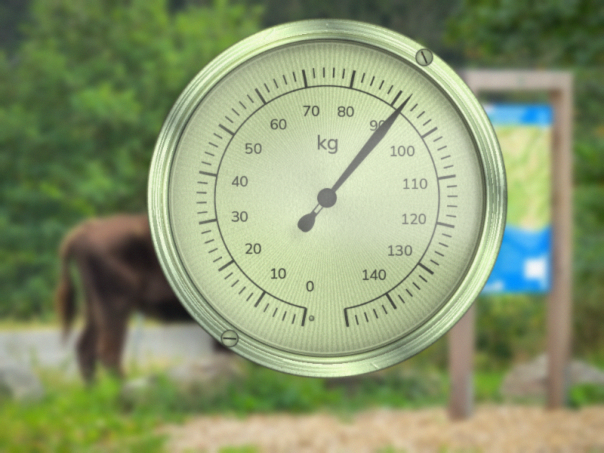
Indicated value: 92 kg
